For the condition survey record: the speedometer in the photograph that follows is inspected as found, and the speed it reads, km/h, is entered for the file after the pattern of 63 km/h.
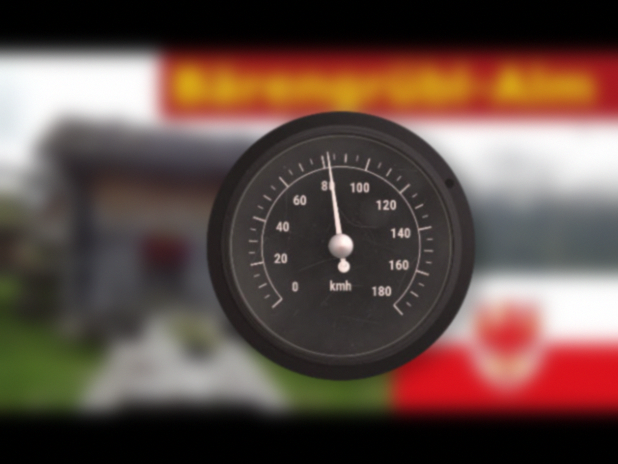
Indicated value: 82.5 km/h
